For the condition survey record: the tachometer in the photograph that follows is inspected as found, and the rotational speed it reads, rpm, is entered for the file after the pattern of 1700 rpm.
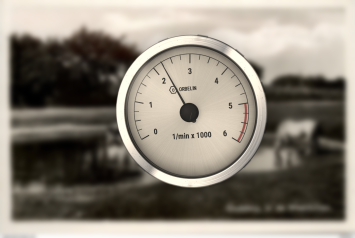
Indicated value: 2250 rpm
